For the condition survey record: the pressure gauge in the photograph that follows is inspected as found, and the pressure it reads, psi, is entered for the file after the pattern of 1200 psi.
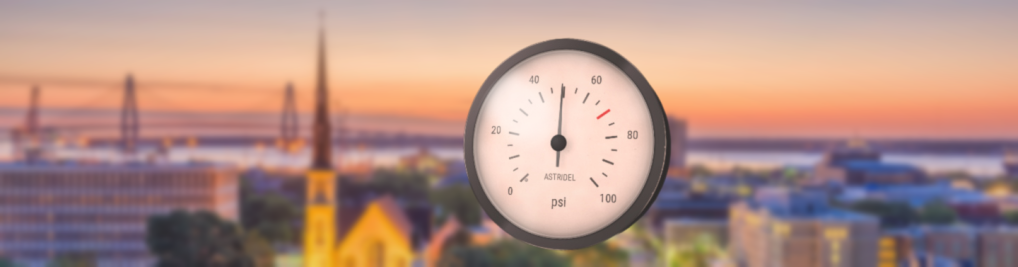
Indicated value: 50 psi
